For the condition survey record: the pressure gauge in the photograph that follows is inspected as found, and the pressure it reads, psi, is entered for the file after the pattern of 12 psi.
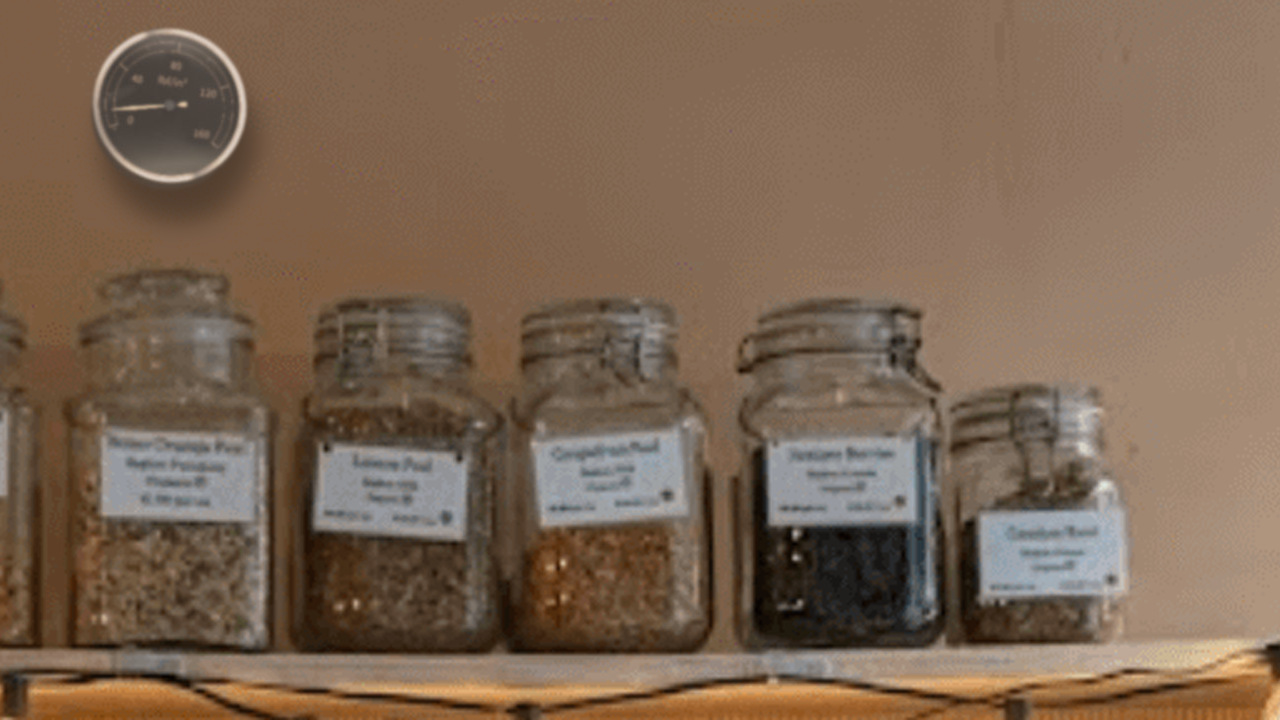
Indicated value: 10 psi
